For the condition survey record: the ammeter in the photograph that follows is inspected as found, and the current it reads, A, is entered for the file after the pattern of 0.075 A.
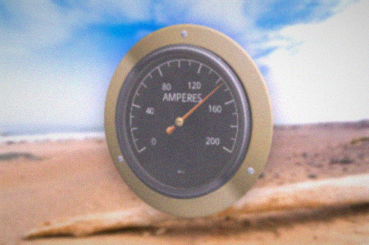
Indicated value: 145 A
